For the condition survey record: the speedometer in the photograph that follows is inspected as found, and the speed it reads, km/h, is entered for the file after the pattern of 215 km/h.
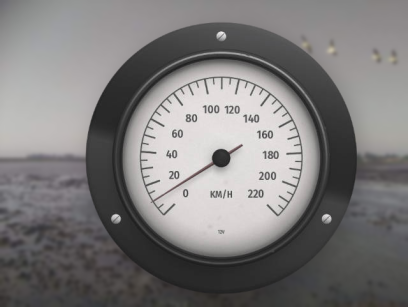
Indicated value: 10 km/h
